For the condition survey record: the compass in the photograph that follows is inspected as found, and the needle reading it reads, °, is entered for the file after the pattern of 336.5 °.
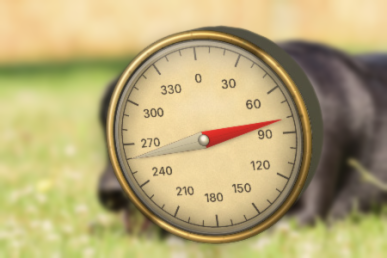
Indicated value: 80 °
